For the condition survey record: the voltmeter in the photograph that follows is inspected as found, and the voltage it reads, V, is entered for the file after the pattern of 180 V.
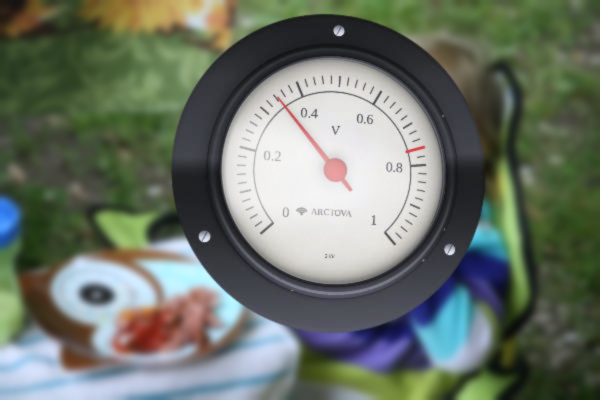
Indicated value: 0.34 V
